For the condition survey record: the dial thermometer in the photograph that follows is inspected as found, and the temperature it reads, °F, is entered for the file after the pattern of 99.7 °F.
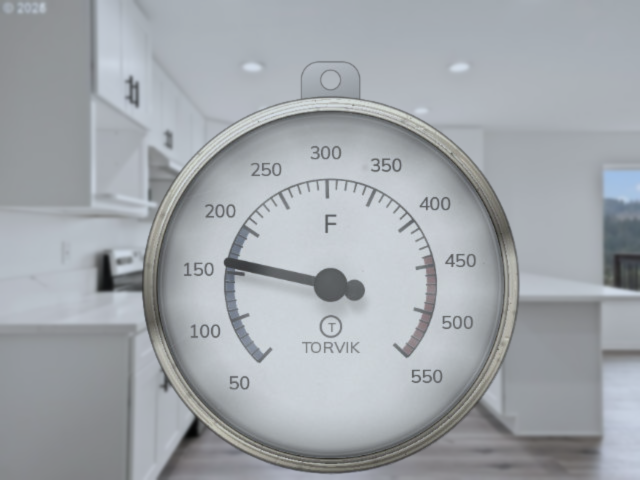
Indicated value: 160 °F
